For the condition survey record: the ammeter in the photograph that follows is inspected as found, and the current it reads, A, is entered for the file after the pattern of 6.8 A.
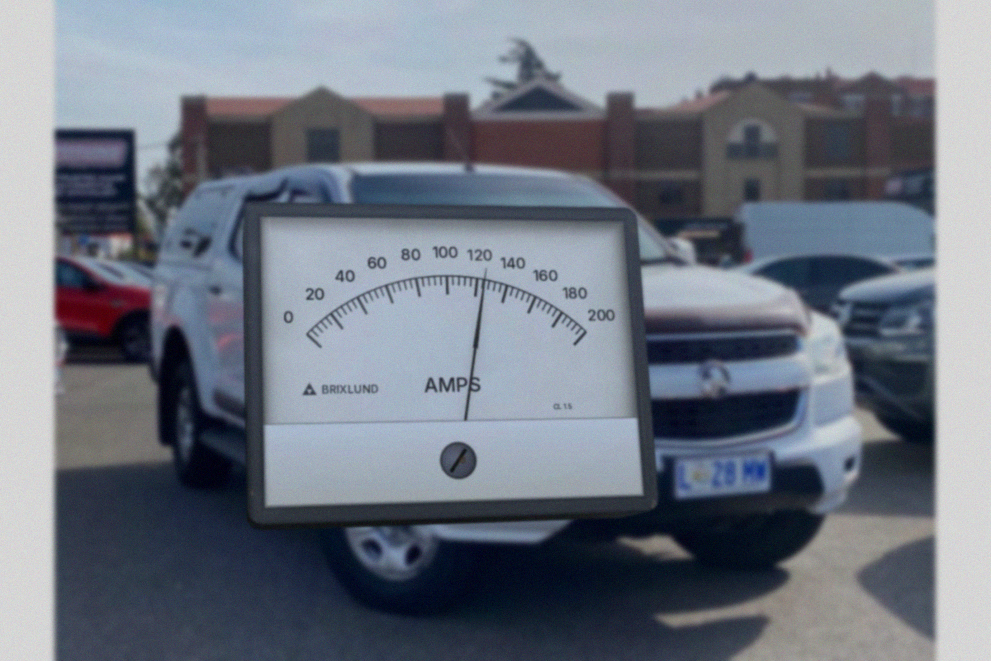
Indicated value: 124 A
